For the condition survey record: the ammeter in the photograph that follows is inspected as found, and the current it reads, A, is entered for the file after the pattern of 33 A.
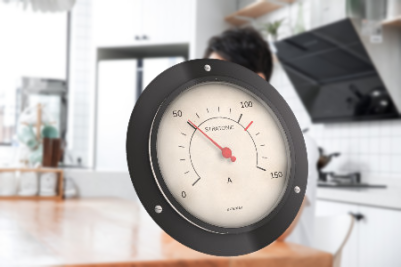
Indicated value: 50 A
